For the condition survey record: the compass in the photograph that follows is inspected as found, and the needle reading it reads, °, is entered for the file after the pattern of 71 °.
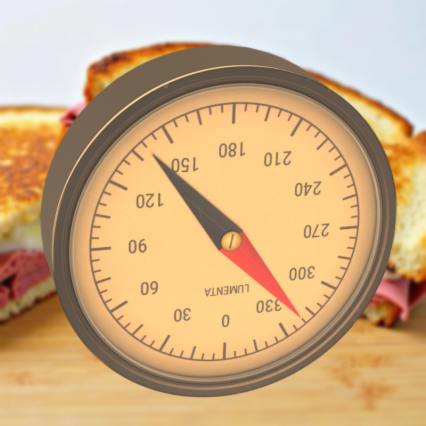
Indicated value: 320 °
